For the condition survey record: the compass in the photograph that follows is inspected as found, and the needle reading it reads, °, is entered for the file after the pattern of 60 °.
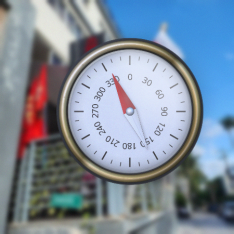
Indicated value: 335 °
